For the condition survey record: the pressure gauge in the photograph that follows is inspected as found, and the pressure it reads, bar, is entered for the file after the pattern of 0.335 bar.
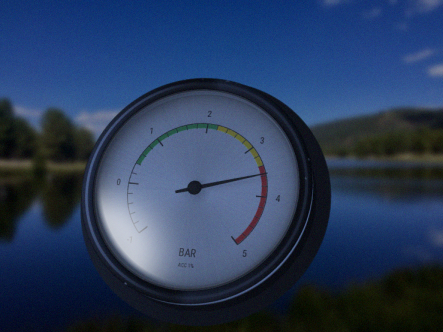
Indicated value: 3.6 bar
